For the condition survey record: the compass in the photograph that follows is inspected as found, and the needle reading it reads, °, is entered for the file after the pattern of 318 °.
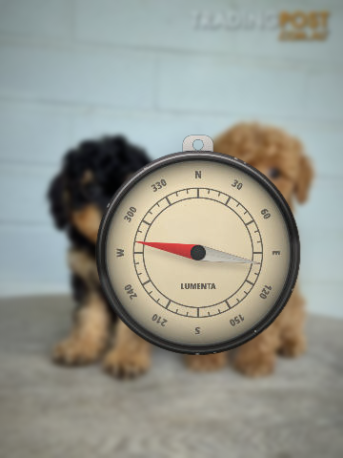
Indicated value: 280 °
